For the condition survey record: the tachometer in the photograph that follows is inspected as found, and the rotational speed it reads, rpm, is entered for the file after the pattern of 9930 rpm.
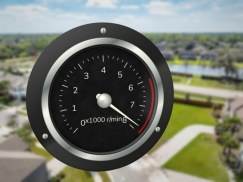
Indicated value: 7800 rpm
